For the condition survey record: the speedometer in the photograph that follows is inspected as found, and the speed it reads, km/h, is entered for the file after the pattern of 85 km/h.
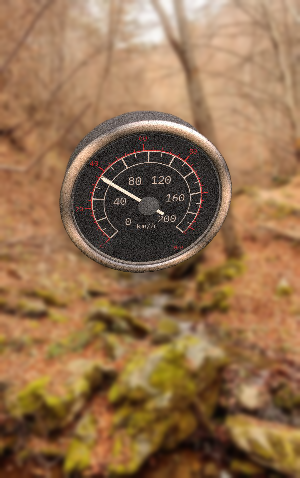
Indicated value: 60 km/h
